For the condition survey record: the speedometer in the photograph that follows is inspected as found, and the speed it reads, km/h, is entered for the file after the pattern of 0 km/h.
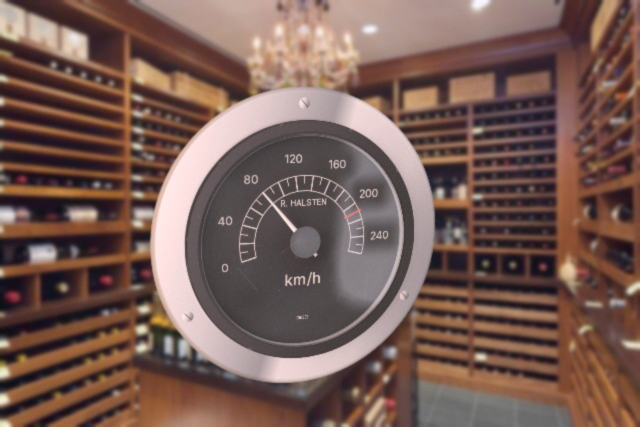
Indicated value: 80 km/h
